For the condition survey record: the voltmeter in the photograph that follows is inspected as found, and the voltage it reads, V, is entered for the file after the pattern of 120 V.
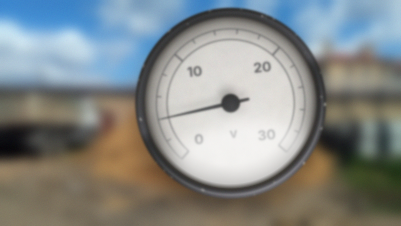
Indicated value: 4 V
